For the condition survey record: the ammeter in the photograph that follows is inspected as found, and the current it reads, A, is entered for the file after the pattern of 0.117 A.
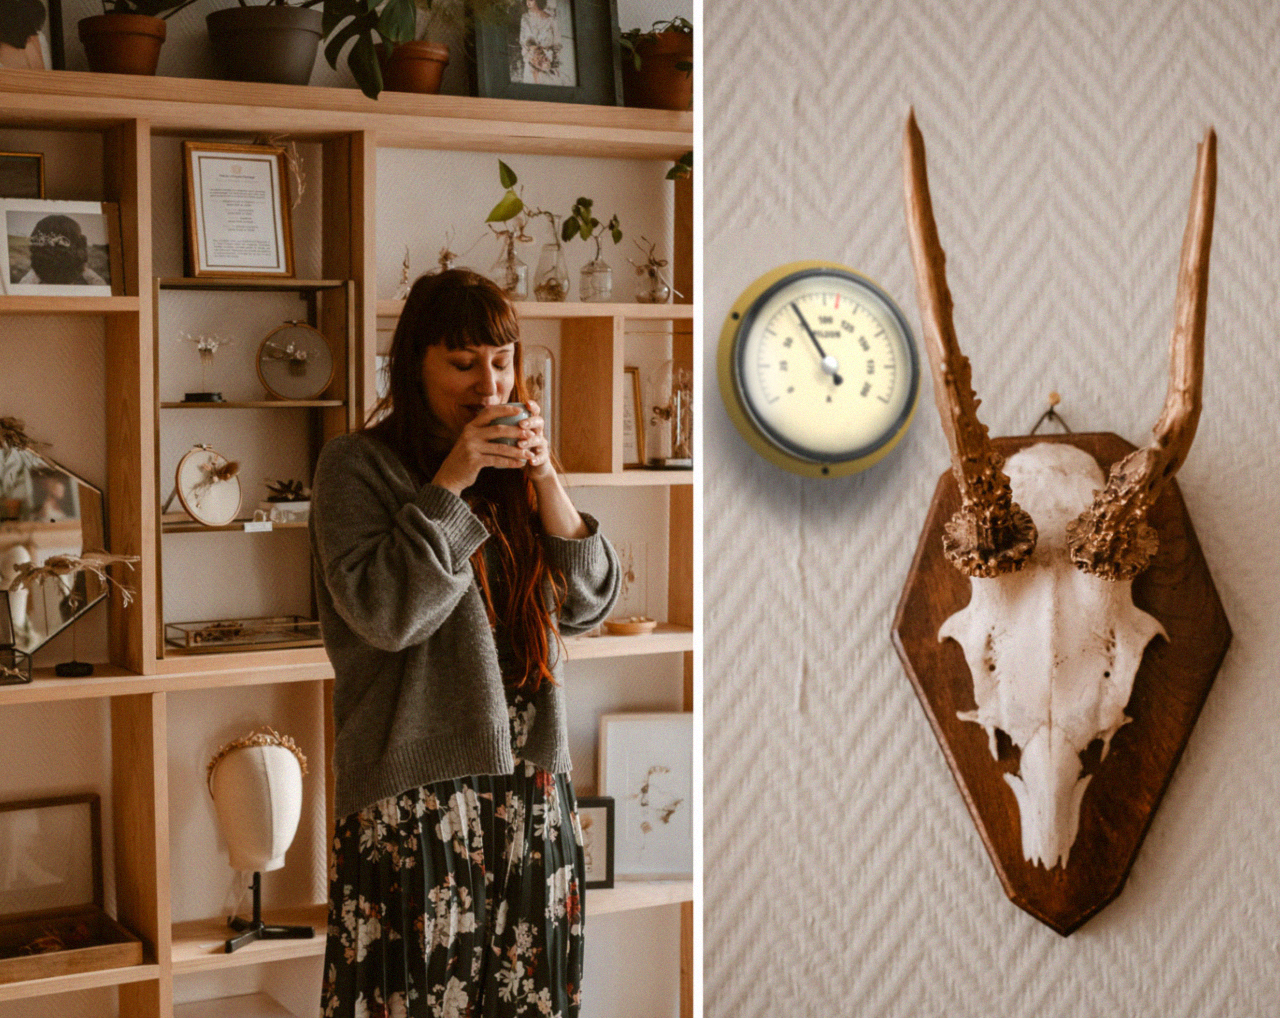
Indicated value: 75 A
